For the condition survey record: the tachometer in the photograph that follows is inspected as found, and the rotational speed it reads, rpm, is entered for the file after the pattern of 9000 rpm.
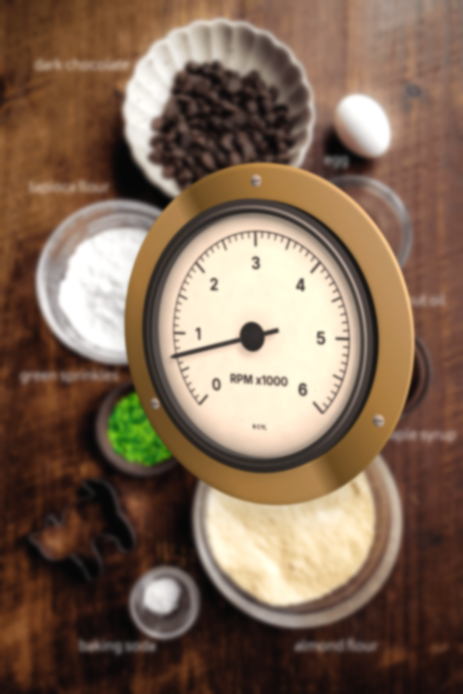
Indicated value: 700 rpm
